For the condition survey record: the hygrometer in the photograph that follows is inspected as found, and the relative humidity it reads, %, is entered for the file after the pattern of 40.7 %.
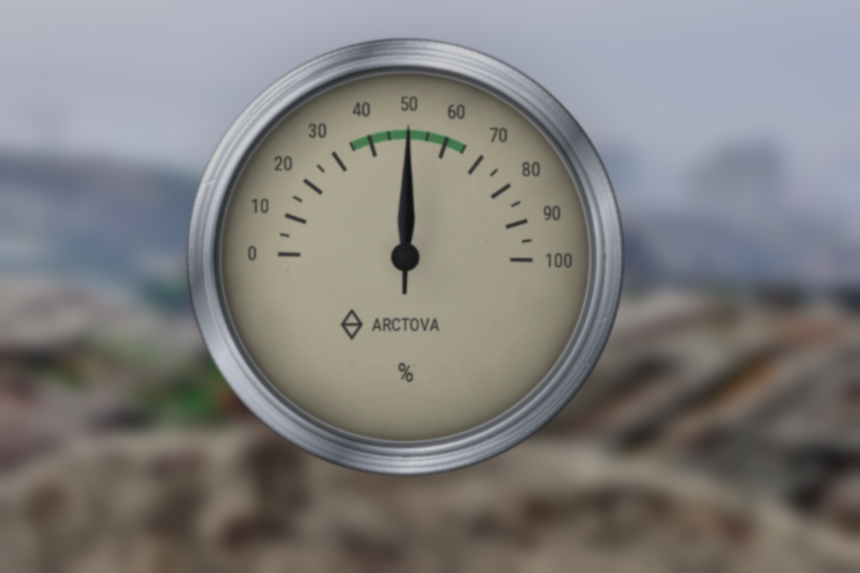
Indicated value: 50 %
